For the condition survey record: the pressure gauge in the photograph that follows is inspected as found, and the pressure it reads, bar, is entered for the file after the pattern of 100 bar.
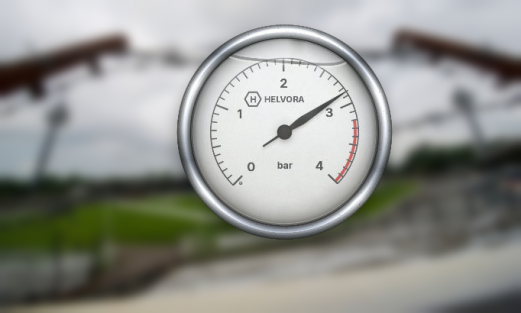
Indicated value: 2.85 bar
